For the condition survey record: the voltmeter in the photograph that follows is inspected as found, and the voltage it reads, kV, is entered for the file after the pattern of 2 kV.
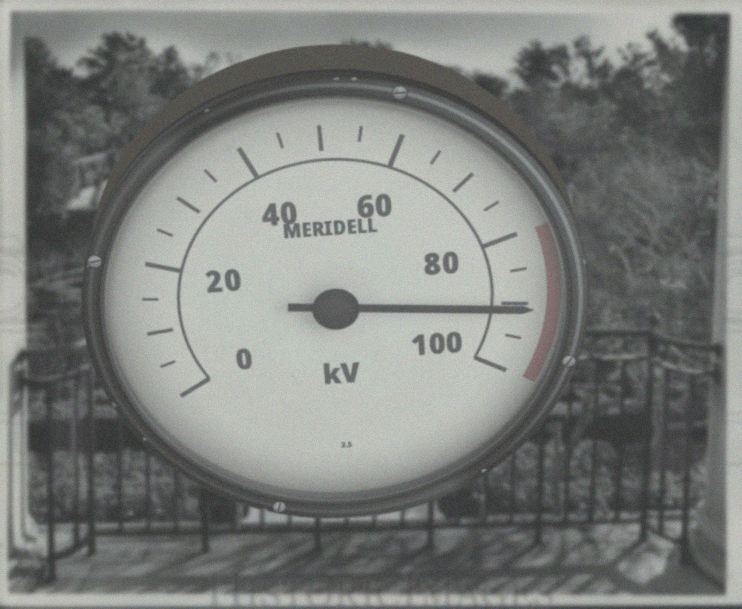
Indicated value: 90 kV
